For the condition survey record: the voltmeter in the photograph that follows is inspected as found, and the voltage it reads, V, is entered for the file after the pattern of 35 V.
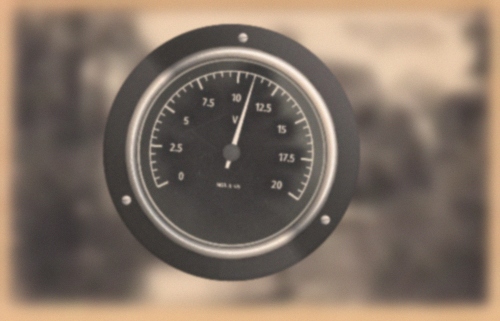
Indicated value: 11 V
